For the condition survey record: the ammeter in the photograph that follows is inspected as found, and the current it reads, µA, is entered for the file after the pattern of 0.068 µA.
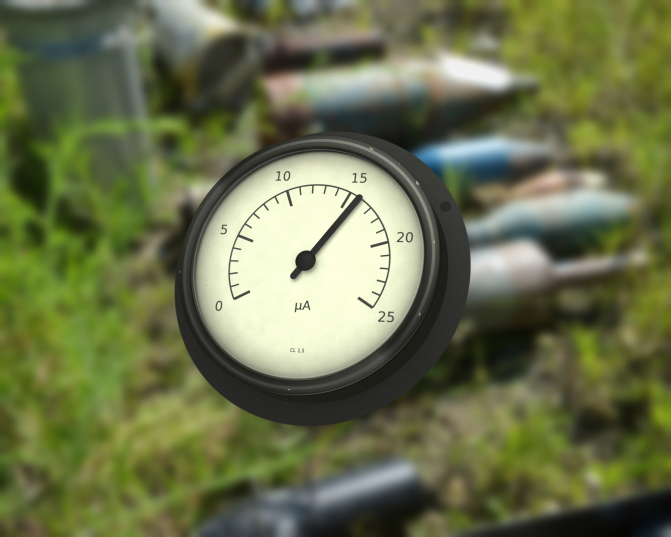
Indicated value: 16 µA
